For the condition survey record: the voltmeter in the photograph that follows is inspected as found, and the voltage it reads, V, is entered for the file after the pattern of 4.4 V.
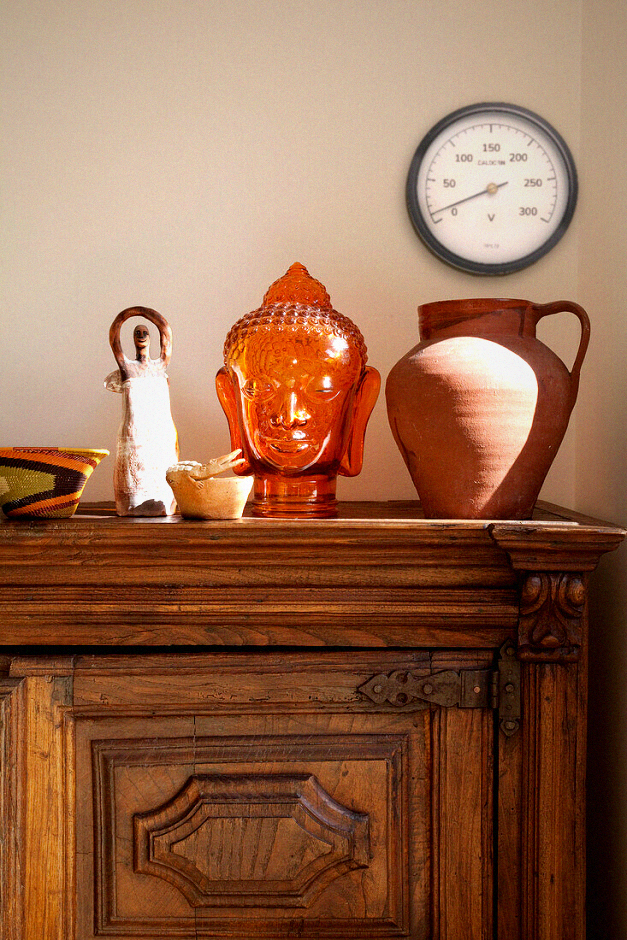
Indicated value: 10 V
